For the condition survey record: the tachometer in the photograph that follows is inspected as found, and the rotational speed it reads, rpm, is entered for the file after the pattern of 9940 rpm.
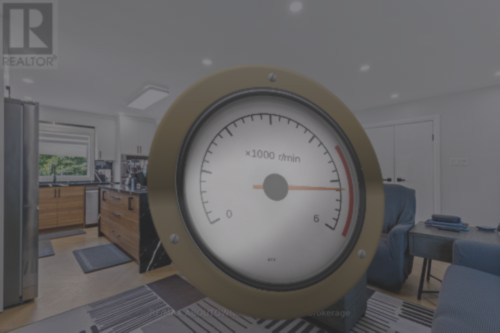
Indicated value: 5200 rpm
